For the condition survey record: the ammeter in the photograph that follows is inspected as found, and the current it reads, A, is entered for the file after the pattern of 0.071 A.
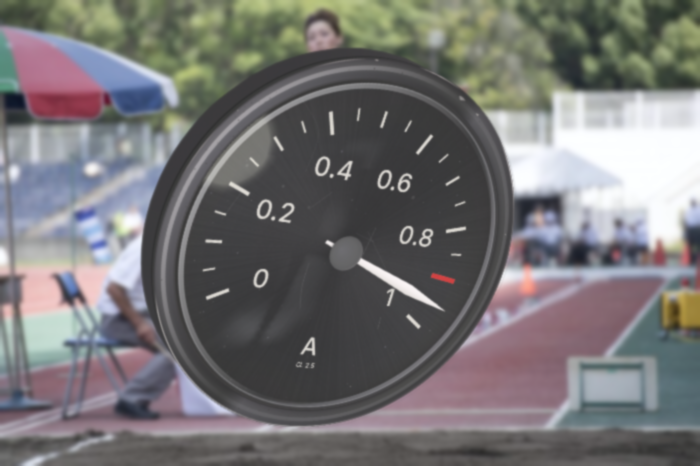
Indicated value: 0.95 A
